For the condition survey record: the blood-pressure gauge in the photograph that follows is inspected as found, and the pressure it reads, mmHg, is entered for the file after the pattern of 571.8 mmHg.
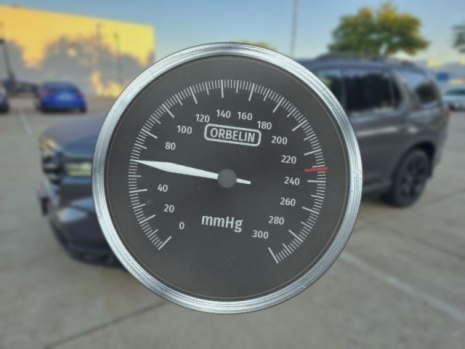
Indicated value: 60 mmHg
